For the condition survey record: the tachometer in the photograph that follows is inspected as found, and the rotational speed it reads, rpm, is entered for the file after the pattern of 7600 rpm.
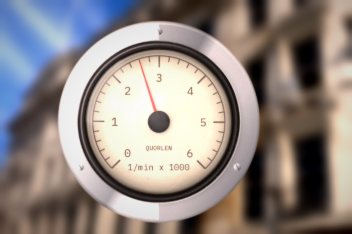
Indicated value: 2600 rpm
